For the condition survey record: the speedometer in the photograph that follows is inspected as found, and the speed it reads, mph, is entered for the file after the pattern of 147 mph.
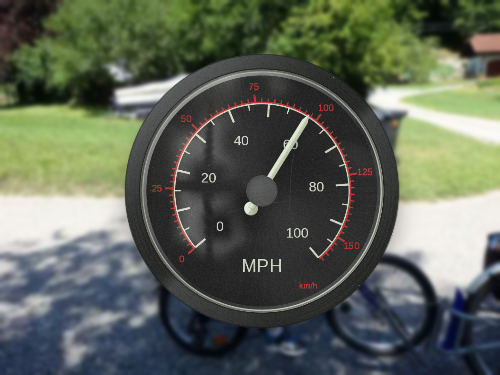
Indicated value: 60 mph
